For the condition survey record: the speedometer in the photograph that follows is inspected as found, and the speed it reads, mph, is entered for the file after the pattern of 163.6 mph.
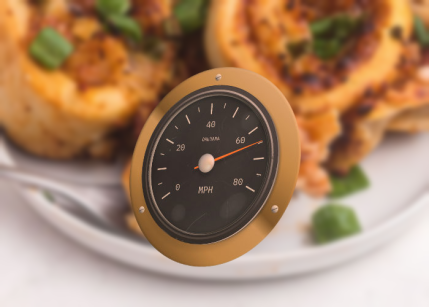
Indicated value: 65 mph
